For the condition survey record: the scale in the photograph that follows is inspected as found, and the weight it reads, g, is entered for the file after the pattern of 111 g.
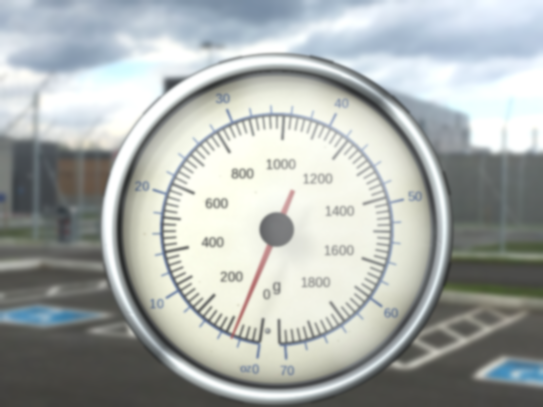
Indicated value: 80 g
